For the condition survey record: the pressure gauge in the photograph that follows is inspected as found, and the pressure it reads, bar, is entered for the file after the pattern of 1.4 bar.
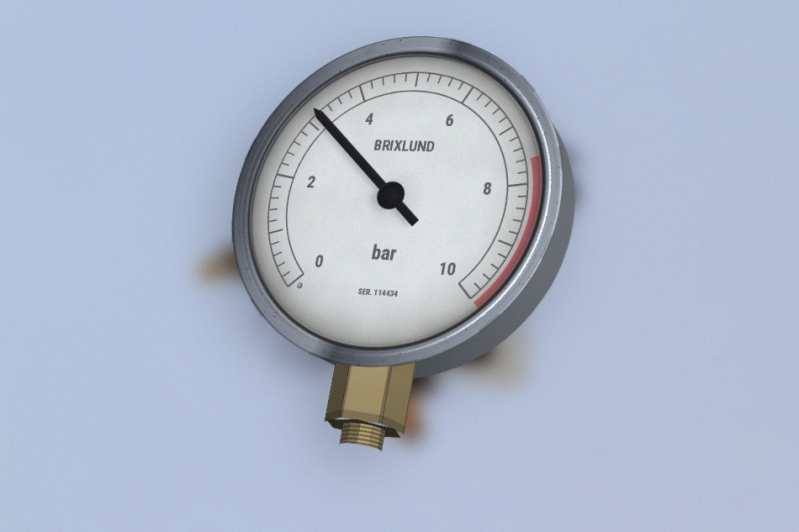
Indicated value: 3.2 bar
